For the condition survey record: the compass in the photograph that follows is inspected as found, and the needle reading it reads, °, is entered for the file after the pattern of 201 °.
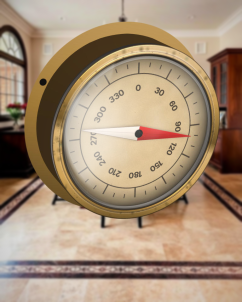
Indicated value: 100 °
